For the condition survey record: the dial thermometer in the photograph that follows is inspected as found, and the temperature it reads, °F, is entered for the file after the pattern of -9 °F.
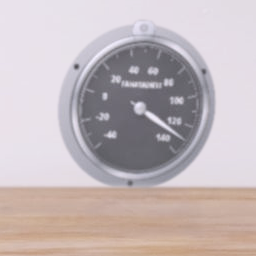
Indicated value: 130 °F
